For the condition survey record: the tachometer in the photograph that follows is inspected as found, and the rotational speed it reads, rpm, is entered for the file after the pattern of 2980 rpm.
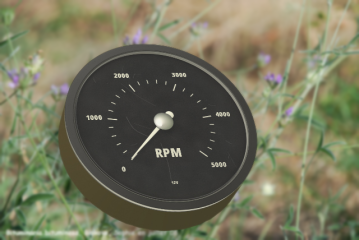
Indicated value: 0 rpm
